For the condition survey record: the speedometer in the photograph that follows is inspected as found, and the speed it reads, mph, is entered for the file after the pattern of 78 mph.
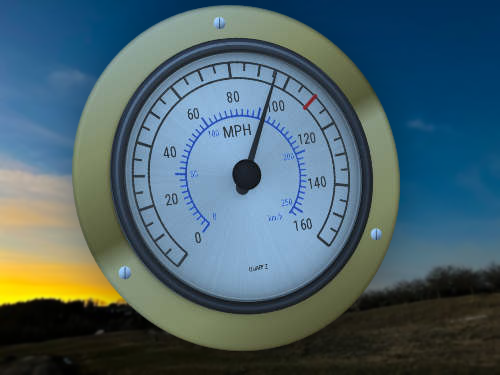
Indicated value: 95 mph
